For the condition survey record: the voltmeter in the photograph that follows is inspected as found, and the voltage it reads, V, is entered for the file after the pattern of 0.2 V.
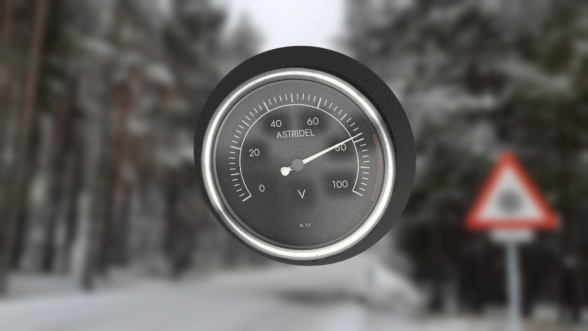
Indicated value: 78 V
